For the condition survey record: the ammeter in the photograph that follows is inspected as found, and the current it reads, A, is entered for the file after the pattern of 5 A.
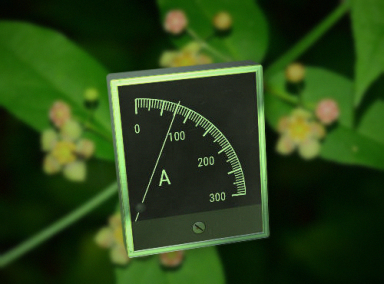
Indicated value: 75 A
